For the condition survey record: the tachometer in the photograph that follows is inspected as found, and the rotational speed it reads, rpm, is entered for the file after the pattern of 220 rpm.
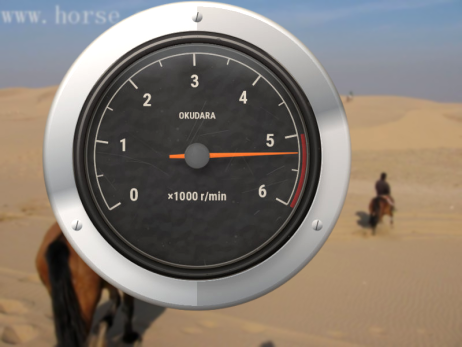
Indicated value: 5250 rpm
